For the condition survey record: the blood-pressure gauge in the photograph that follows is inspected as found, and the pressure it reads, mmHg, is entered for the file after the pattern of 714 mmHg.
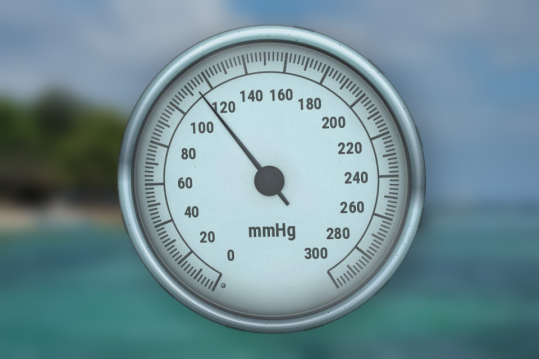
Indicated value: 114 mmHg
